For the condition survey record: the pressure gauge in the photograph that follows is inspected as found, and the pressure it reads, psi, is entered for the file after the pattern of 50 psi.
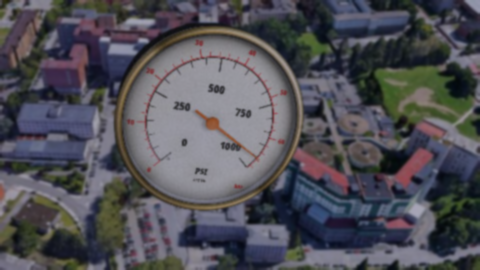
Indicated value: 950 psi
